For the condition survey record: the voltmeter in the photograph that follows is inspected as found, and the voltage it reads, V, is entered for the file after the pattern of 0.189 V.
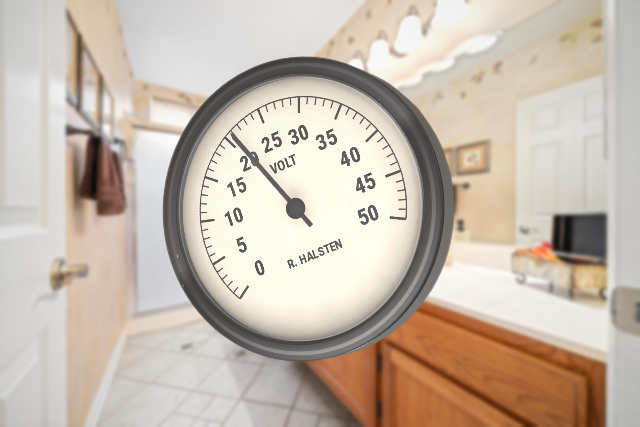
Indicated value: 21 V
